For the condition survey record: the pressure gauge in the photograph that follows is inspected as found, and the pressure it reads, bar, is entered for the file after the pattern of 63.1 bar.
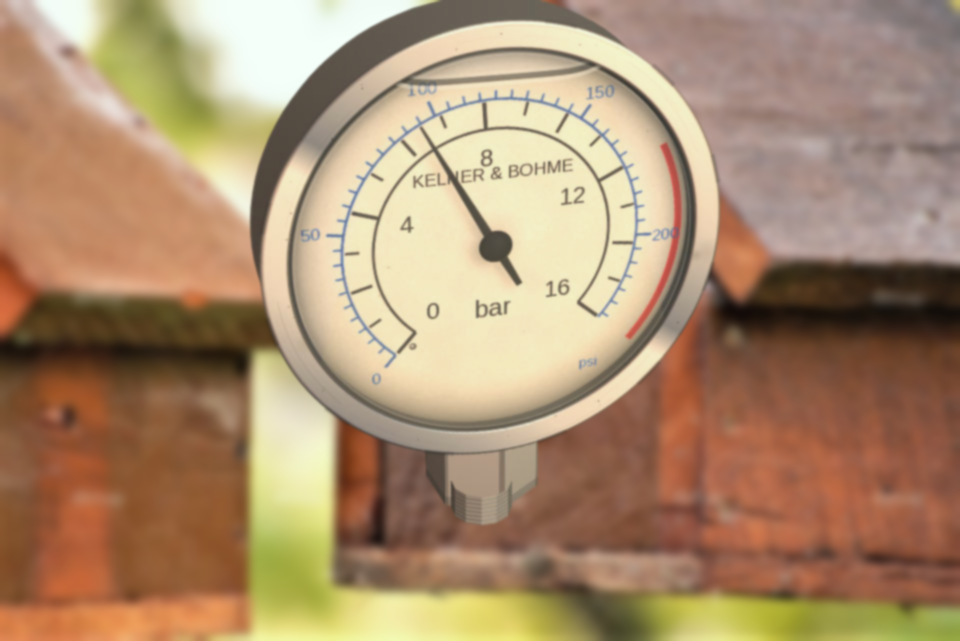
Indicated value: 6.5 bar
